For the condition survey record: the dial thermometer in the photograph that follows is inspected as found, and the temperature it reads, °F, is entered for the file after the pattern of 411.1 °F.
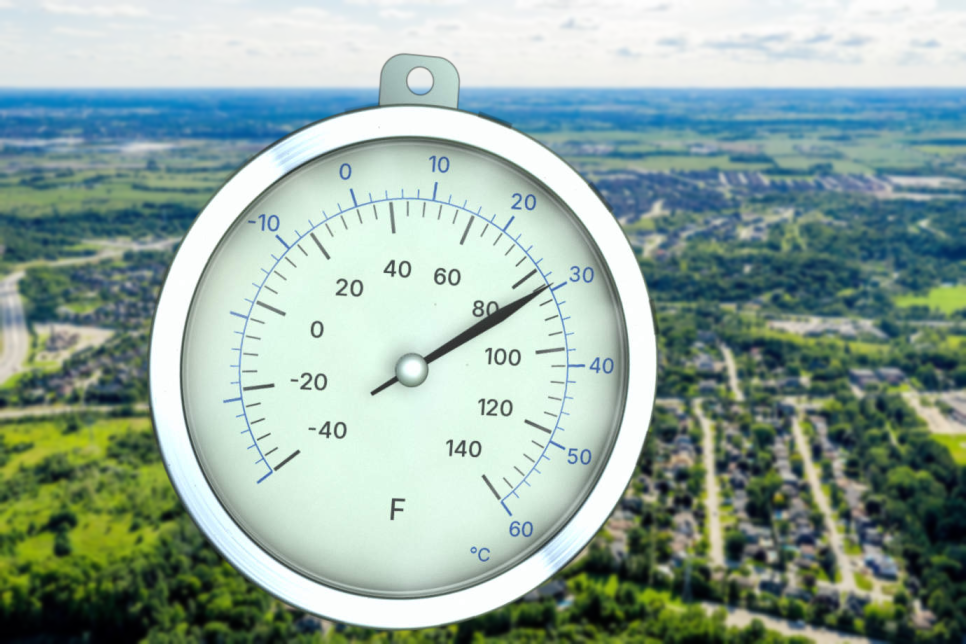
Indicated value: 84 °F
